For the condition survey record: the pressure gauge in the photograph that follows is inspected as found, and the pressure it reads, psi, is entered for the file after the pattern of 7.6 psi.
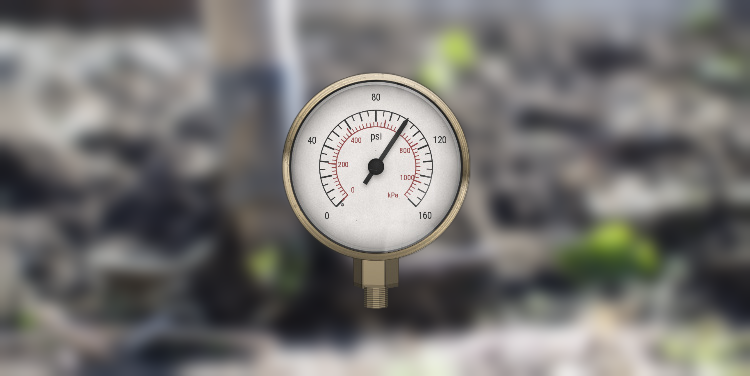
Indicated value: 100 psi
